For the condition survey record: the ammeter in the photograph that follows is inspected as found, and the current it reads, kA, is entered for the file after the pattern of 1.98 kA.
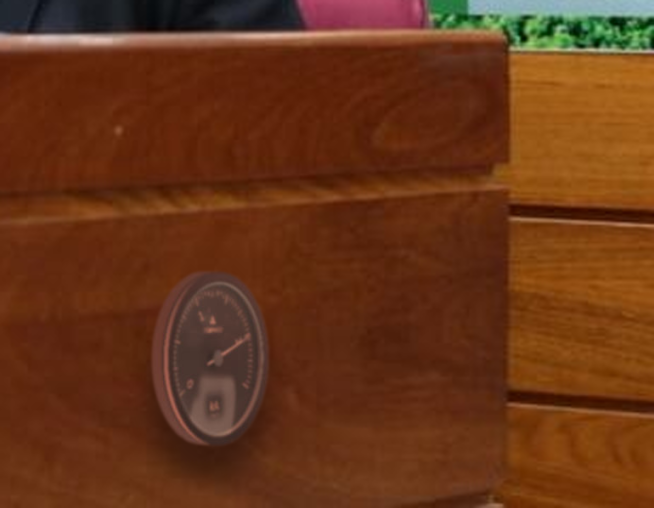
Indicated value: 2 kA
